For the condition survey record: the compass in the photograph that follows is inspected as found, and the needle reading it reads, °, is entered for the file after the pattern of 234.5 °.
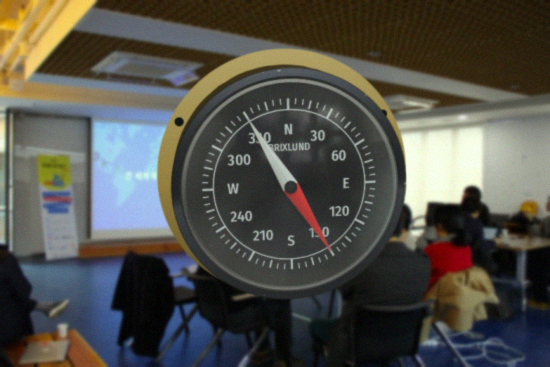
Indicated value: 150 °
